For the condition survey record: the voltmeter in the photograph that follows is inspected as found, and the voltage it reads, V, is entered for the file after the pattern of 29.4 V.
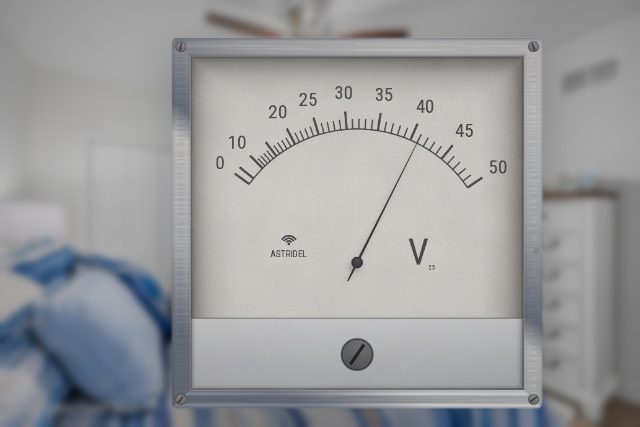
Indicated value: 41 V
